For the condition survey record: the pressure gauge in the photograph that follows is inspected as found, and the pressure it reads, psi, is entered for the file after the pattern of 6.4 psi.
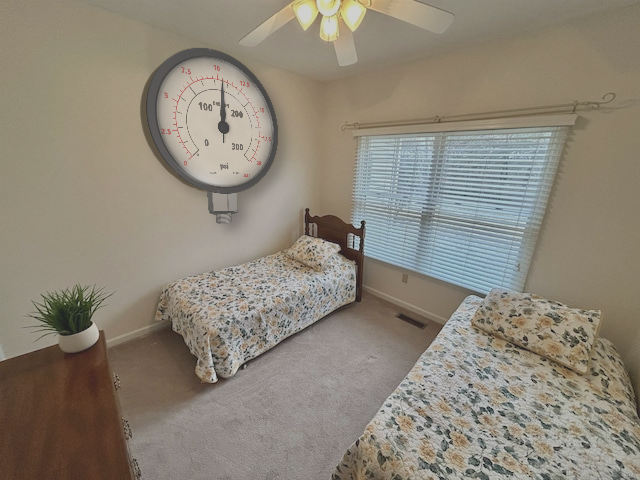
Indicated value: 150 psi
